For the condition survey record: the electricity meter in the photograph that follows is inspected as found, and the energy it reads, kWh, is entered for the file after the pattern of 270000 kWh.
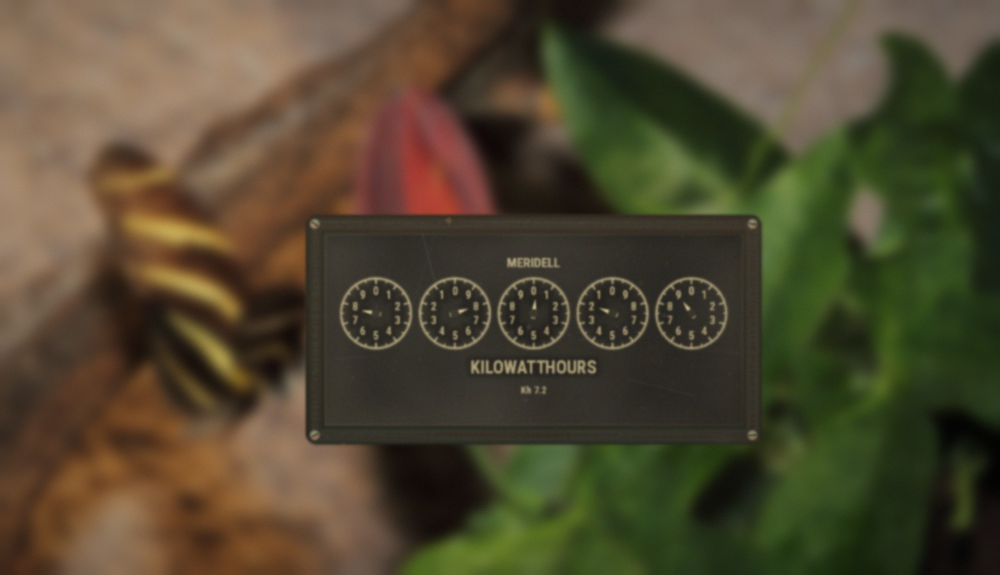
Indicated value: 78019 kWh
